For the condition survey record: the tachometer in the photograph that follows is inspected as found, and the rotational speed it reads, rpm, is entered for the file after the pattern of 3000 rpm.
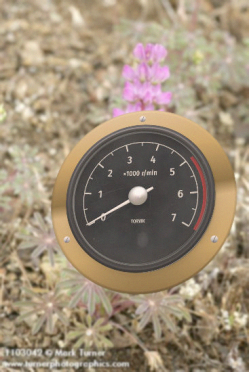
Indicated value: 0 rpm
